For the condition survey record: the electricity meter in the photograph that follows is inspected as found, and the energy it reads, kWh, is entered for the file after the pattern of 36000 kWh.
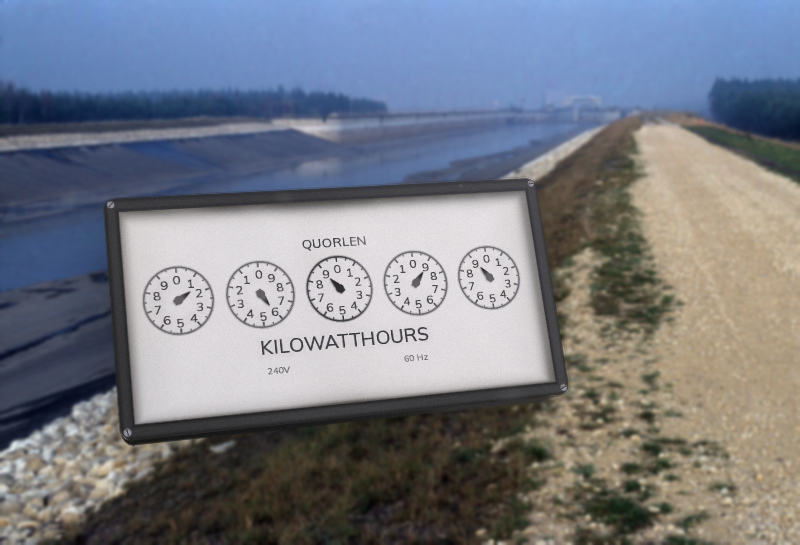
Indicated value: 15889 kWh
